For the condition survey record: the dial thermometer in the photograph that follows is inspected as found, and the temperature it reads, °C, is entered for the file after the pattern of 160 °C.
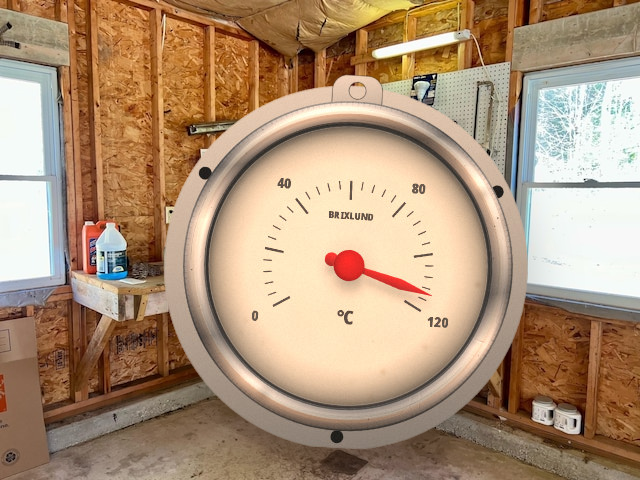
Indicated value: 114 °C
